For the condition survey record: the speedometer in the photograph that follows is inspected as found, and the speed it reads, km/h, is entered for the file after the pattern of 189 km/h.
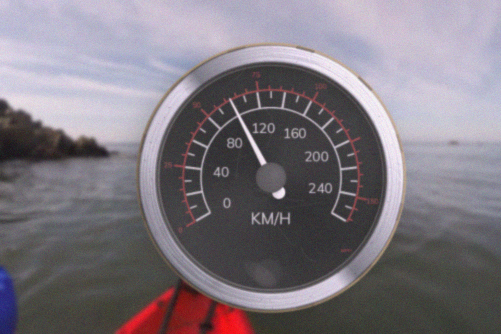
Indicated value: 100 km/h
